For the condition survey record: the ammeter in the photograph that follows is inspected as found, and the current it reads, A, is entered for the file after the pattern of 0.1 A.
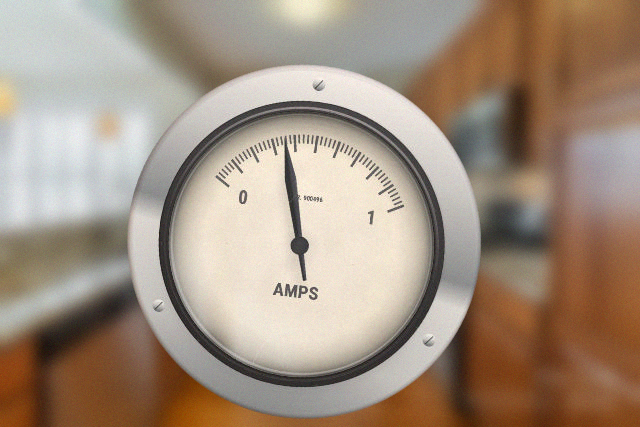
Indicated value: 0.36 A
